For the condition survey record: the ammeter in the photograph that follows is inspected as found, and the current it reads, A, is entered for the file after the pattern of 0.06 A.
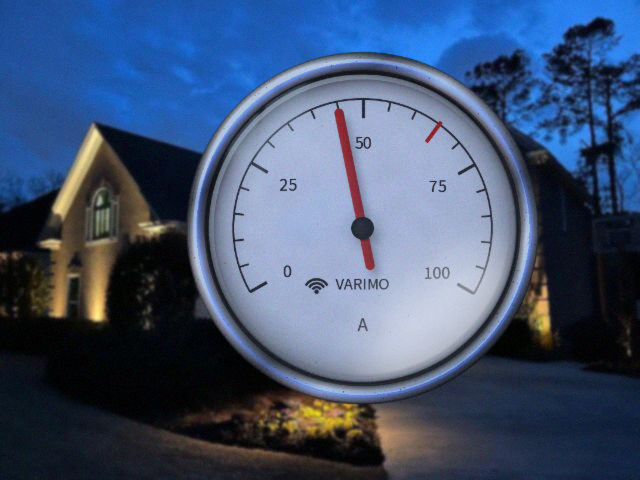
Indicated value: 45 A
